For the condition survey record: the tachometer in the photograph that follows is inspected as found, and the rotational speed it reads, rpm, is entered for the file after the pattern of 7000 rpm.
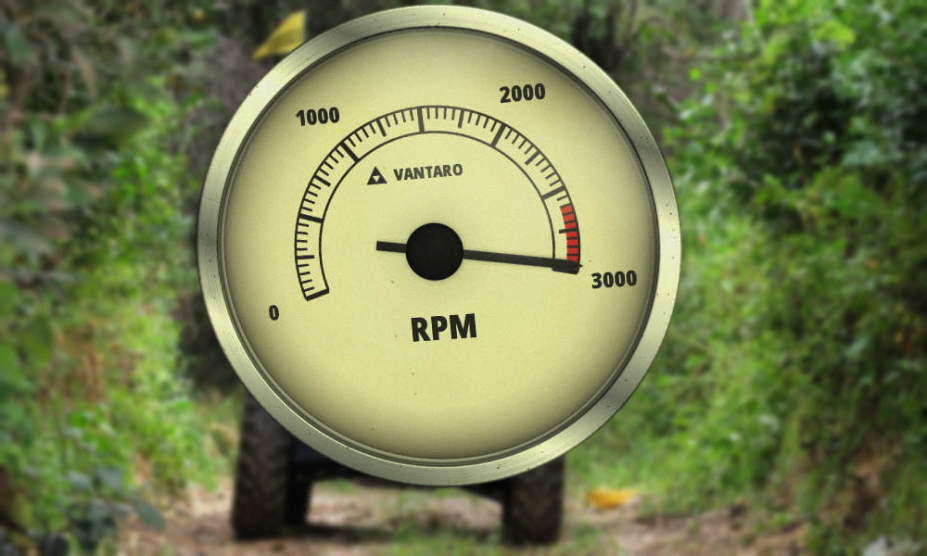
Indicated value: 2950 rpm
